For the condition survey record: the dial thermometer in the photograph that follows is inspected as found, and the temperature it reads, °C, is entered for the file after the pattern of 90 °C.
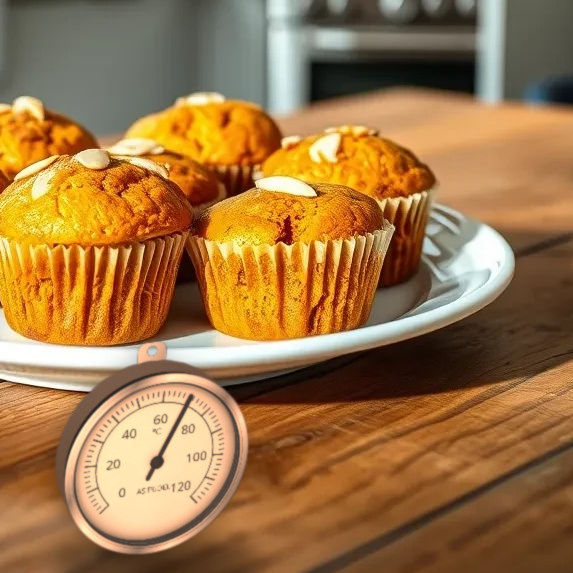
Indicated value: 70 °C
